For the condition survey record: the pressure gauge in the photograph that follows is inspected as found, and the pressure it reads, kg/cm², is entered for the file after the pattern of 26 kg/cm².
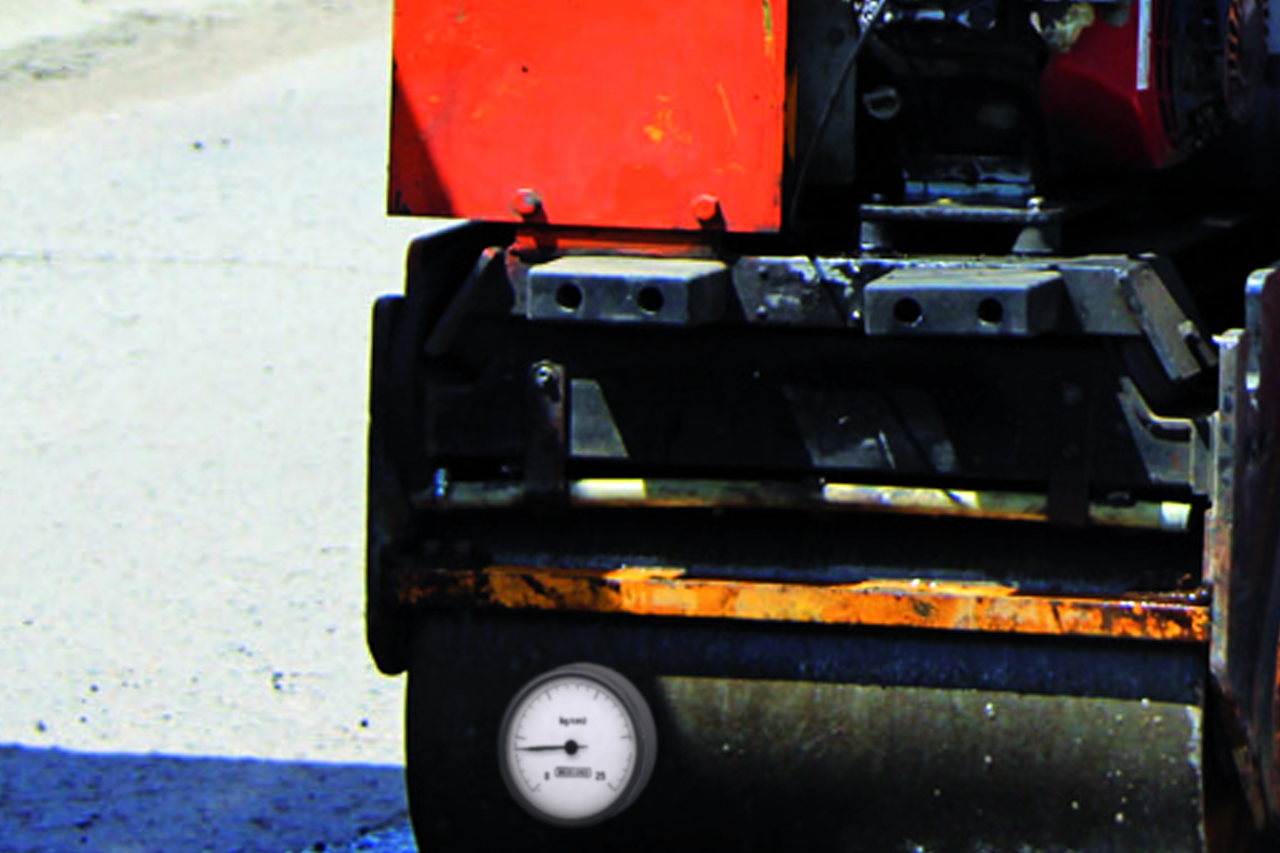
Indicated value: 4 kg/cm²
